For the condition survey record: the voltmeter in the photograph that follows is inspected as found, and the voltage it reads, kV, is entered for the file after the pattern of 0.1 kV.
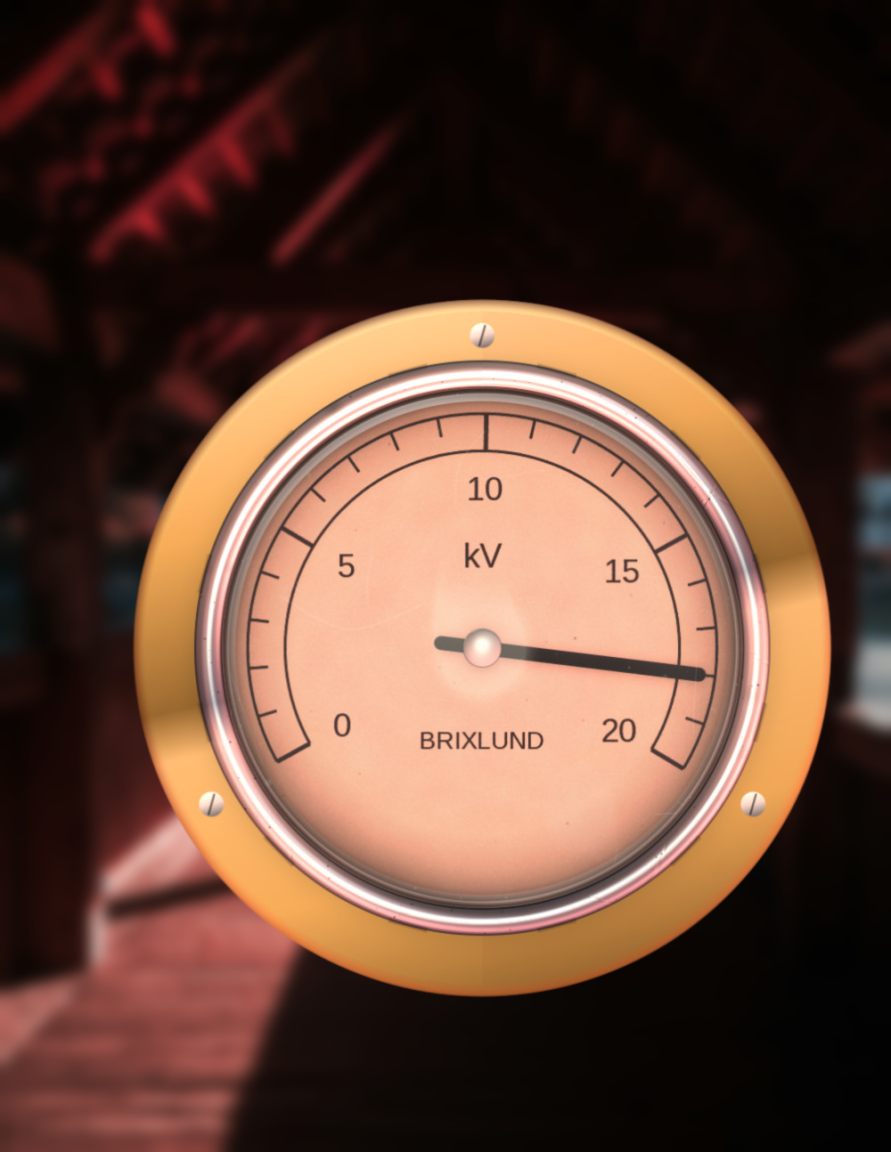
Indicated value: 18 kV
